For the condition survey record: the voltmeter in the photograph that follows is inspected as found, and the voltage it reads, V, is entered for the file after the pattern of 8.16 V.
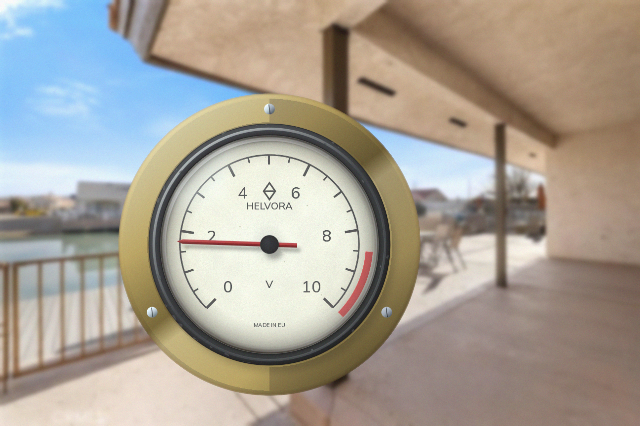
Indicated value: 1.75 V
